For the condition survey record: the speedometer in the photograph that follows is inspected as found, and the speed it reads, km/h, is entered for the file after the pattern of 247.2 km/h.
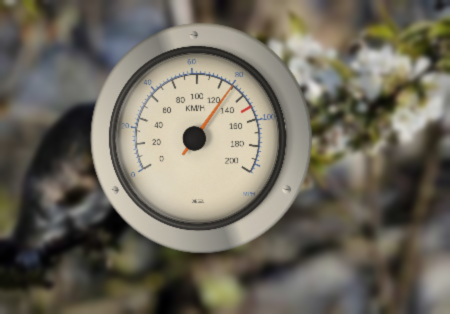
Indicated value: 130 km/h
